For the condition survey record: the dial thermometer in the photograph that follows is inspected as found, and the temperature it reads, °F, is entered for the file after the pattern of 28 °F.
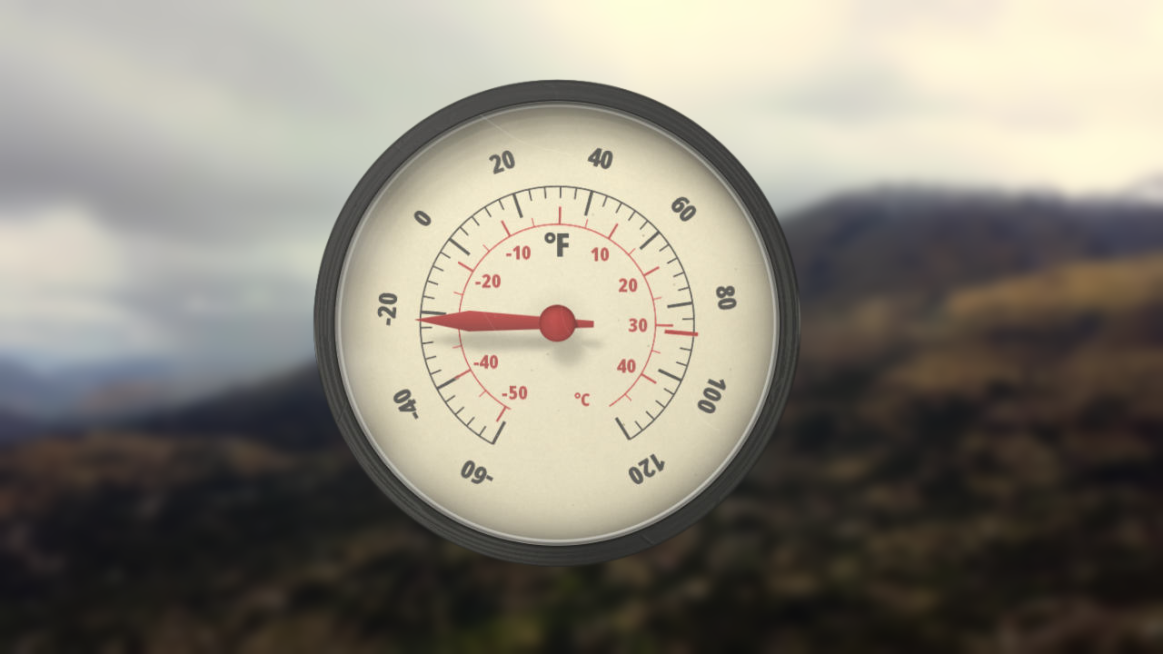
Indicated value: -22 °F
